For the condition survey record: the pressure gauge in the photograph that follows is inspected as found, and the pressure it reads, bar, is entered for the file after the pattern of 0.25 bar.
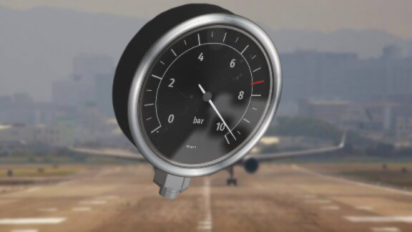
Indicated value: 9.75 bar
